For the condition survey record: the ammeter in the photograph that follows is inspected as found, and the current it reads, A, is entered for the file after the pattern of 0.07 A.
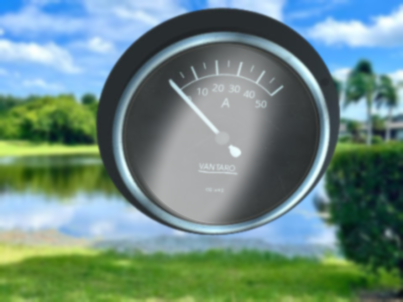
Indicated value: 0 A
